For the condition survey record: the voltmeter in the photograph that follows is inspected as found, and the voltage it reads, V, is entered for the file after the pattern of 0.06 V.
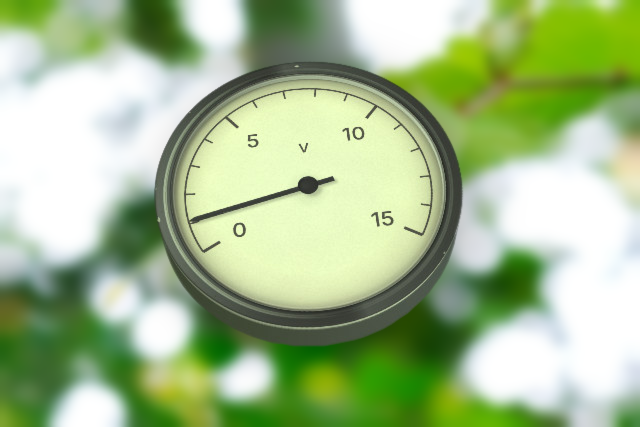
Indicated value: 1 V
